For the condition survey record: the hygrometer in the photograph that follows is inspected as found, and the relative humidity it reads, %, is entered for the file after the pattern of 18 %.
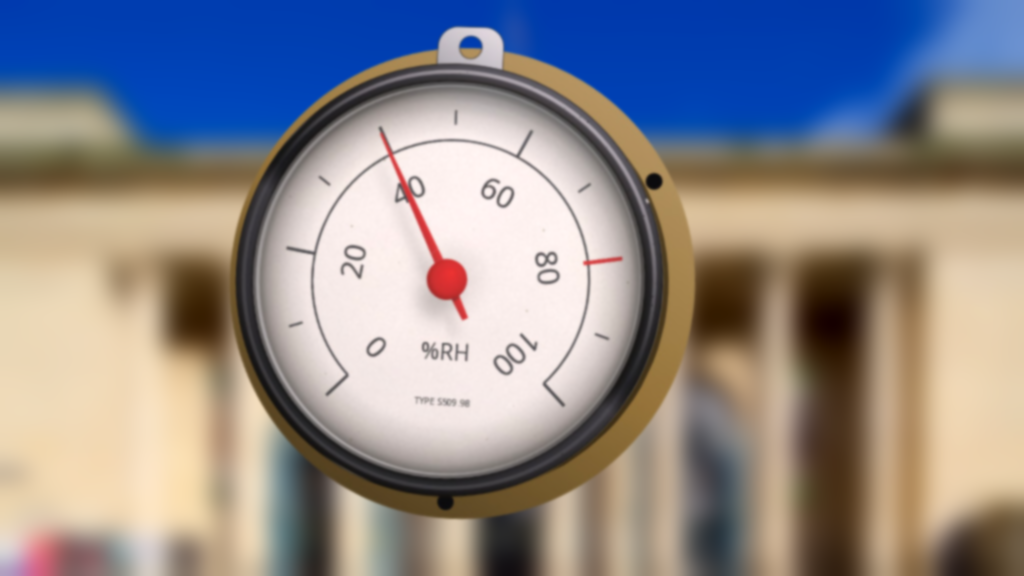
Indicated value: 40 %
